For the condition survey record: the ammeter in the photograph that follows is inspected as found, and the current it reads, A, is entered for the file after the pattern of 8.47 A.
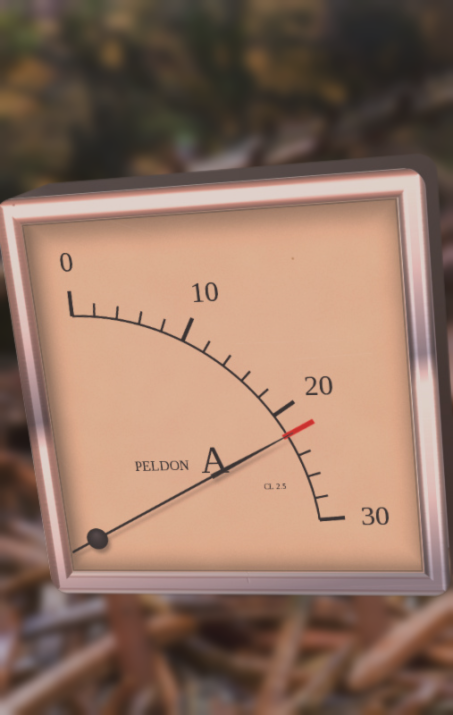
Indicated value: 22 A
